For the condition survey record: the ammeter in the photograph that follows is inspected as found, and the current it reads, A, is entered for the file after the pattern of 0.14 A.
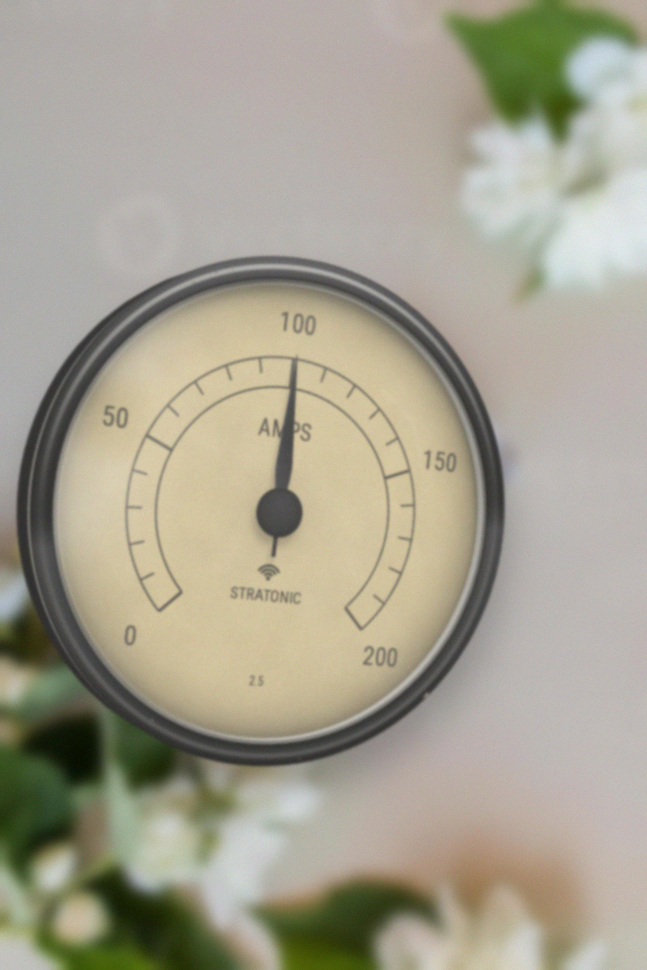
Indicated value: 100 A
